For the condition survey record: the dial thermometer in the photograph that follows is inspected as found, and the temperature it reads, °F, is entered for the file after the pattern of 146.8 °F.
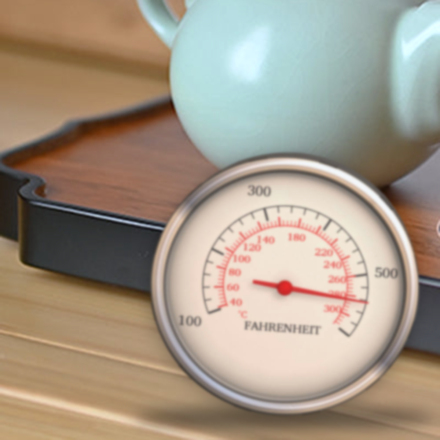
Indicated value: 540 °F
